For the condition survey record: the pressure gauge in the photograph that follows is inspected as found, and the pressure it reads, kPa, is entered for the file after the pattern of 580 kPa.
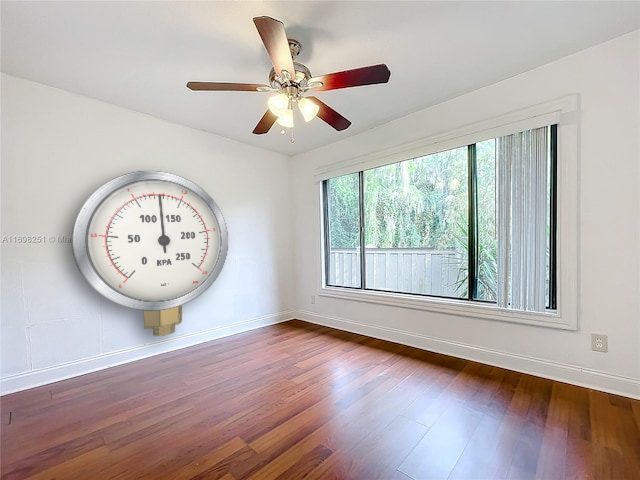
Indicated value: 125 kPa
